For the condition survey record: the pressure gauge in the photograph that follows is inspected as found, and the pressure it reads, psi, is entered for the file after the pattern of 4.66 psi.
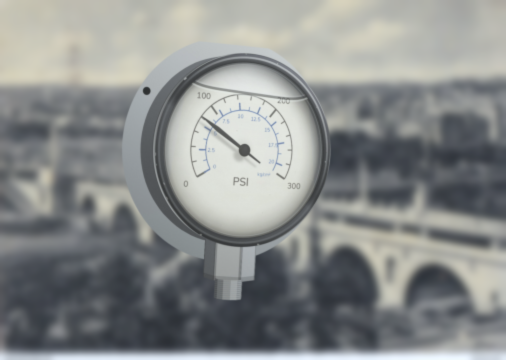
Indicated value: 80 psi
